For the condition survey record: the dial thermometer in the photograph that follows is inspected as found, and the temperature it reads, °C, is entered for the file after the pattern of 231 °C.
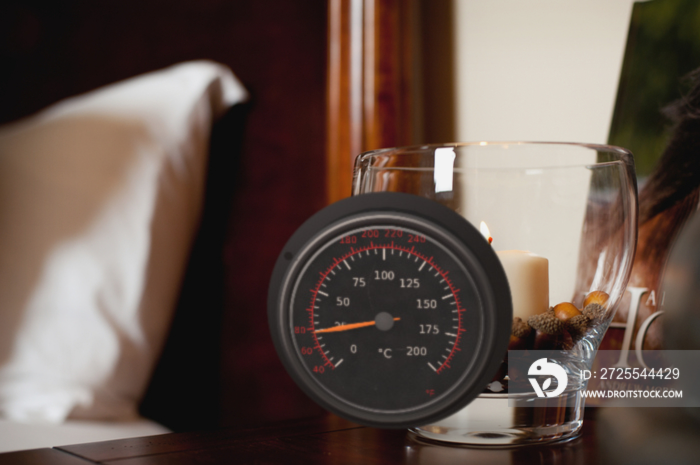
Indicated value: 25 °C
